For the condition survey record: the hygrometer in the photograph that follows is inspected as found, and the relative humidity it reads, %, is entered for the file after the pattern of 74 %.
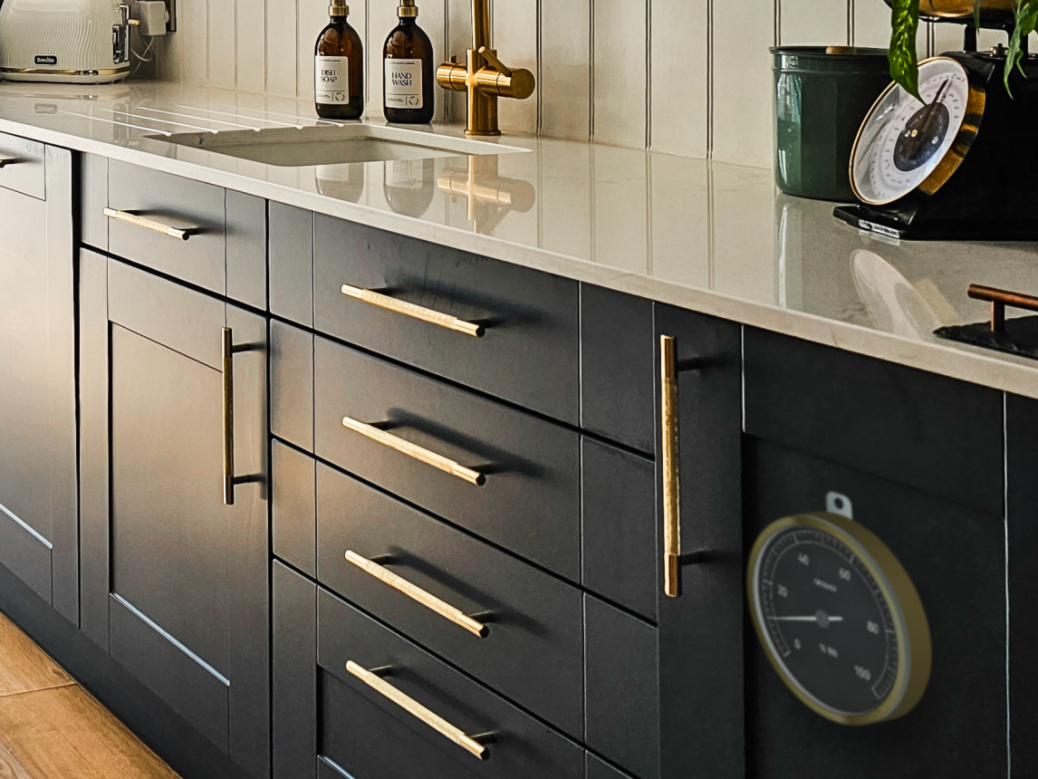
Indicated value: 10 %
